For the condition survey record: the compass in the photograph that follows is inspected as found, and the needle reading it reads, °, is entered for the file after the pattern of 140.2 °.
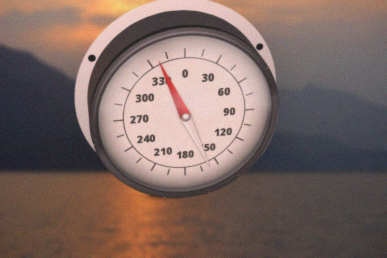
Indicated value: 337.5 °
